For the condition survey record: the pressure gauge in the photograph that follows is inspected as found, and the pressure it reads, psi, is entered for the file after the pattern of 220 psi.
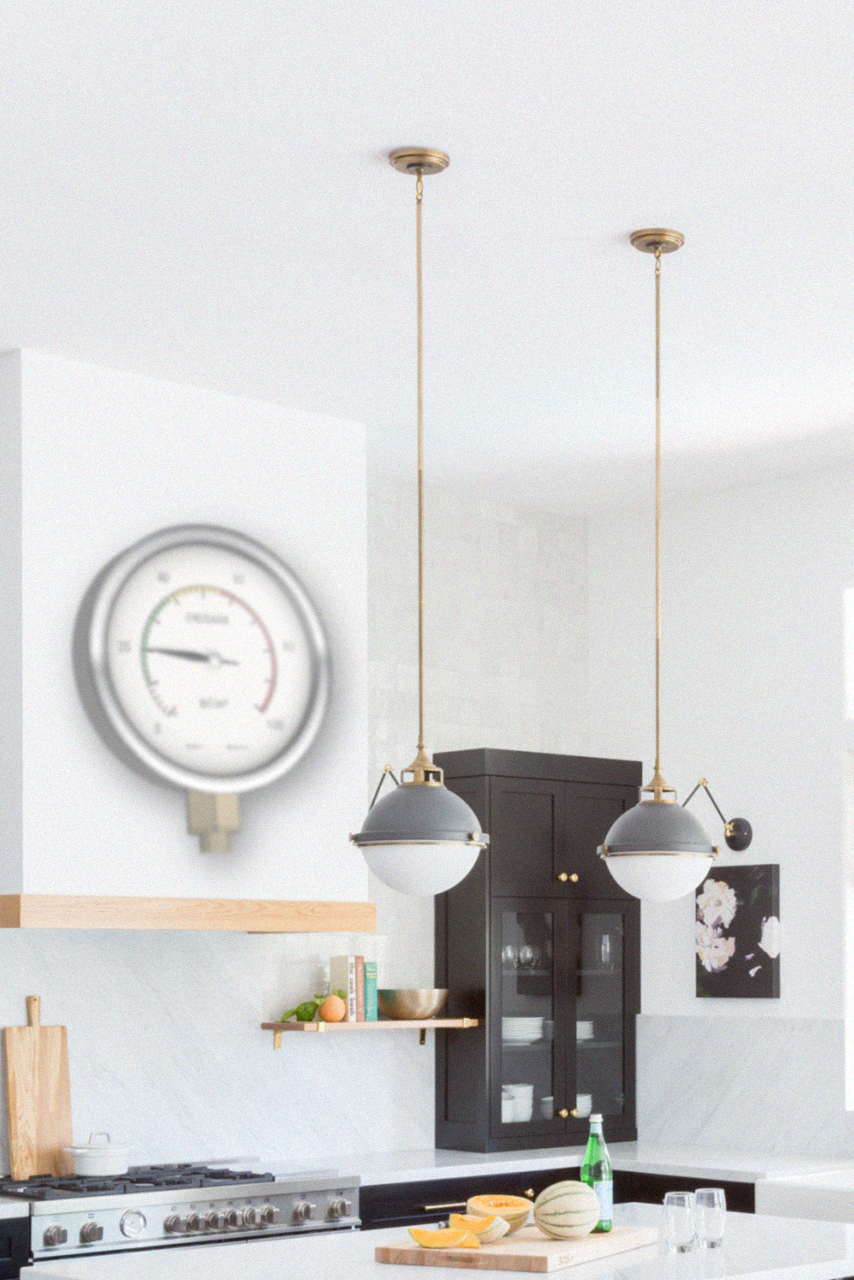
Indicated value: 20 psi
